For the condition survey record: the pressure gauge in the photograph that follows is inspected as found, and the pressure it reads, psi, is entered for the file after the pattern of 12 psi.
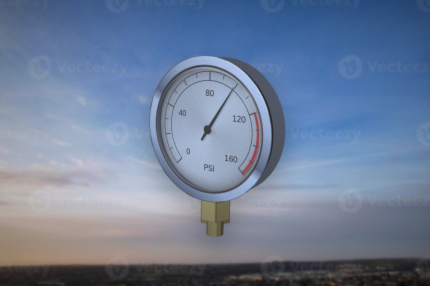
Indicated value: 100 psi
